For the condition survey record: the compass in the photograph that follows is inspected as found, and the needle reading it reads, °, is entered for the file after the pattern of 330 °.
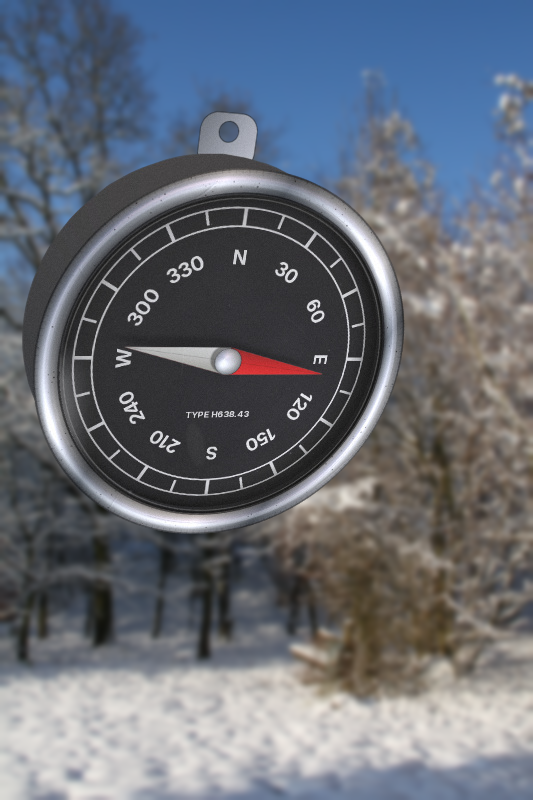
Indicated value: 97.5 °
